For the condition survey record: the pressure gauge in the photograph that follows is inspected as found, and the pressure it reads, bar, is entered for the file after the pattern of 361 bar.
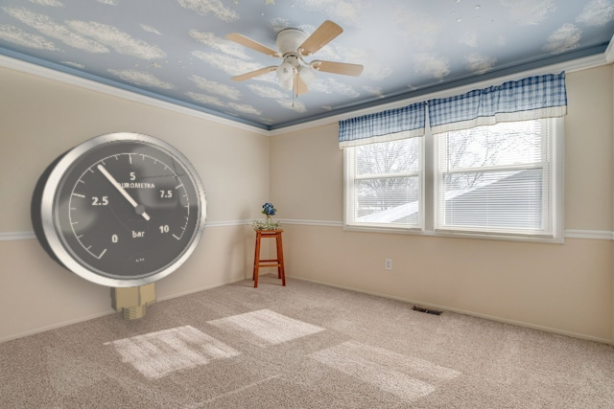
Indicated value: 3.75 bar
